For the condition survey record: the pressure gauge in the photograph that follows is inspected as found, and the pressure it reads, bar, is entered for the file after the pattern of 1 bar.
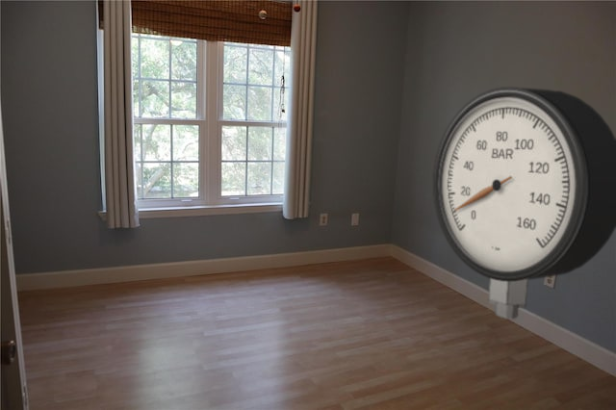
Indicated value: 10 bar
